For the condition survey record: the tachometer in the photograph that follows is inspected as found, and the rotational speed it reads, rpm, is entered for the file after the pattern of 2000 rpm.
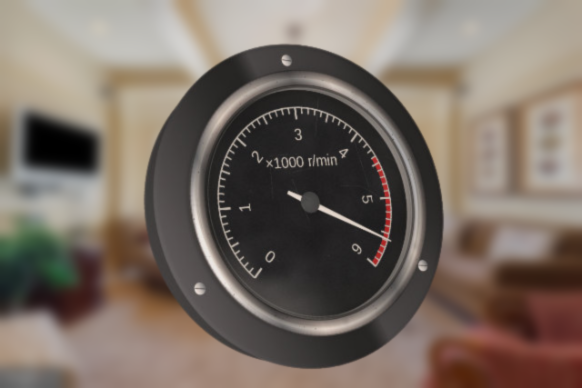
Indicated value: 5600 rpm
